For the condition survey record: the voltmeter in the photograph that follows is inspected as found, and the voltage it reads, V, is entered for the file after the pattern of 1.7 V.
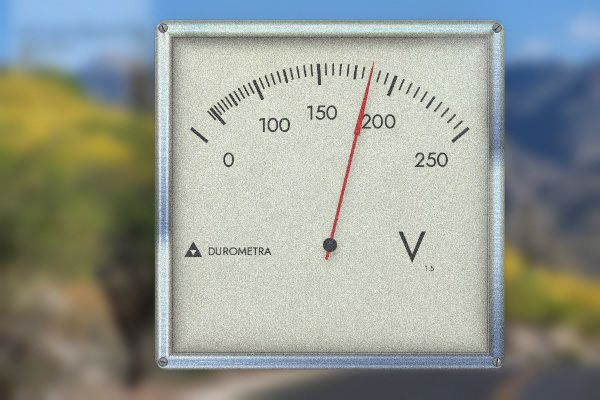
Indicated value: 185 V
